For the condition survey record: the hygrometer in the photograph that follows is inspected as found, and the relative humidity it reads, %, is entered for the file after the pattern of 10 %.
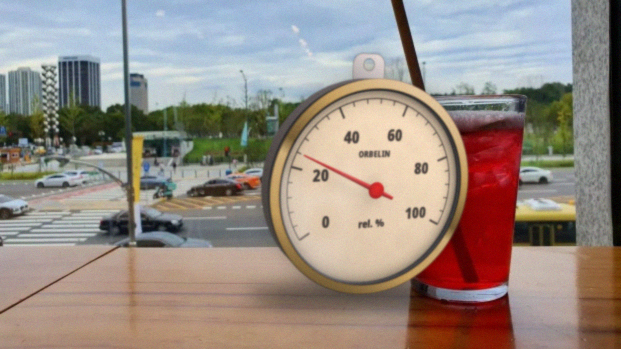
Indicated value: 24 %
